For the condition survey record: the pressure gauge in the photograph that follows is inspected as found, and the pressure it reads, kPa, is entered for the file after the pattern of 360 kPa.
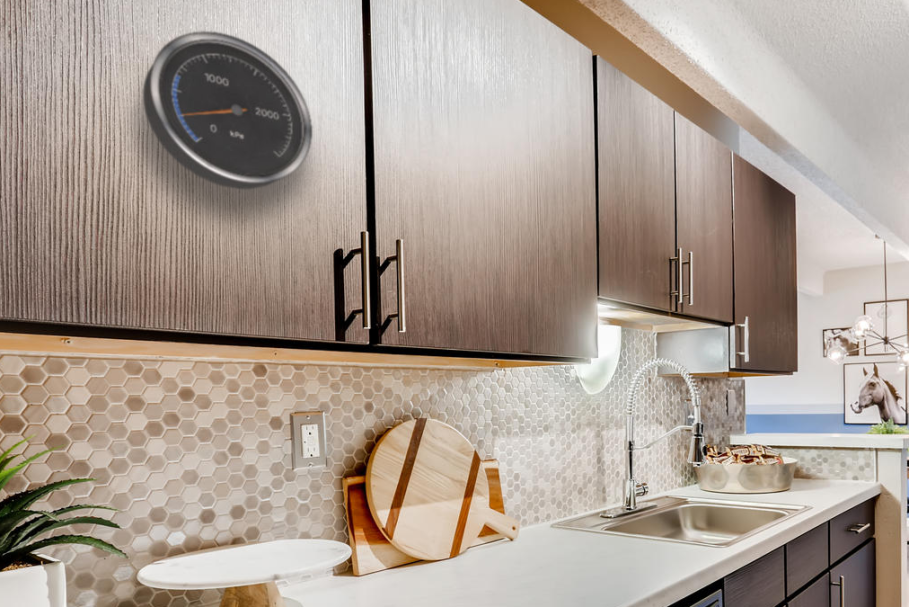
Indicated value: 250 kPa
